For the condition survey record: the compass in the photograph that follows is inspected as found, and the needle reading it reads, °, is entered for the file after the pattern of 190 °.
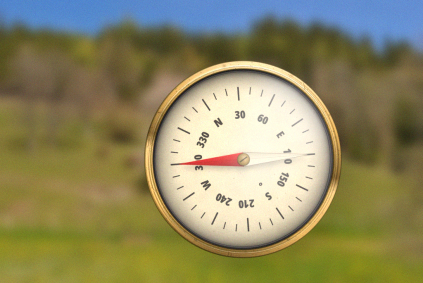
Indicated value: 300 °
